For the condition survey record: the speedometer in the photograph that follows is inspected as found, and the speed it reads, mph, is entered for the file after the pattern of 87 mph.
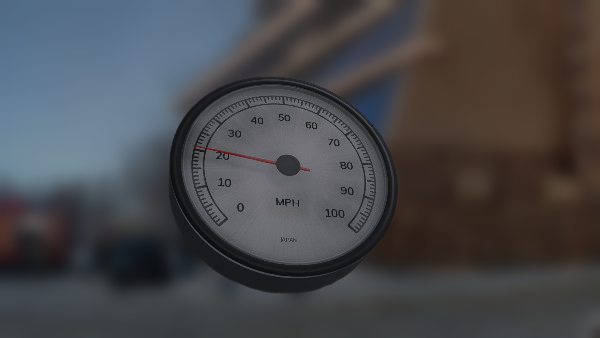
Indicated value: 20 mph
